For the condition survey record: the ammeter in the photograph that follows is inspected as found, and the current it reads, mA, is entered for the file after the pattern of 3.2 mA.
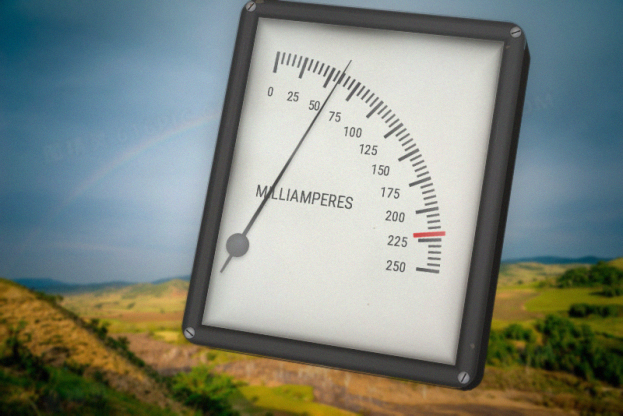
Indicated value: 60 mA
